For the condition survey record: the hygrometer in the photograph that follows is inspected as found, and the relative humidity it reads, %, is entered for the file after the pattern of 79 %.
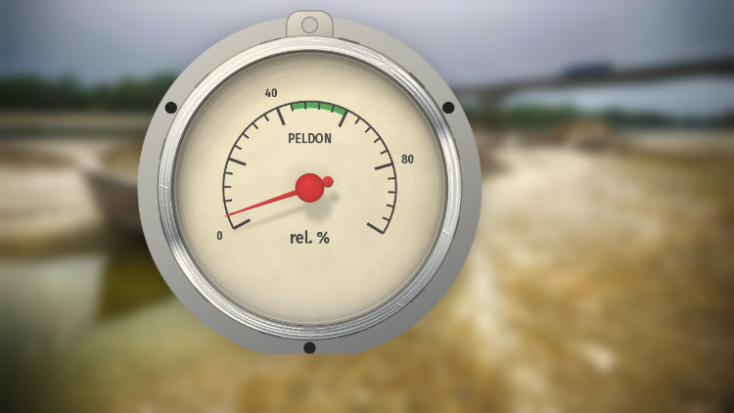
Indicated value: 4 %
